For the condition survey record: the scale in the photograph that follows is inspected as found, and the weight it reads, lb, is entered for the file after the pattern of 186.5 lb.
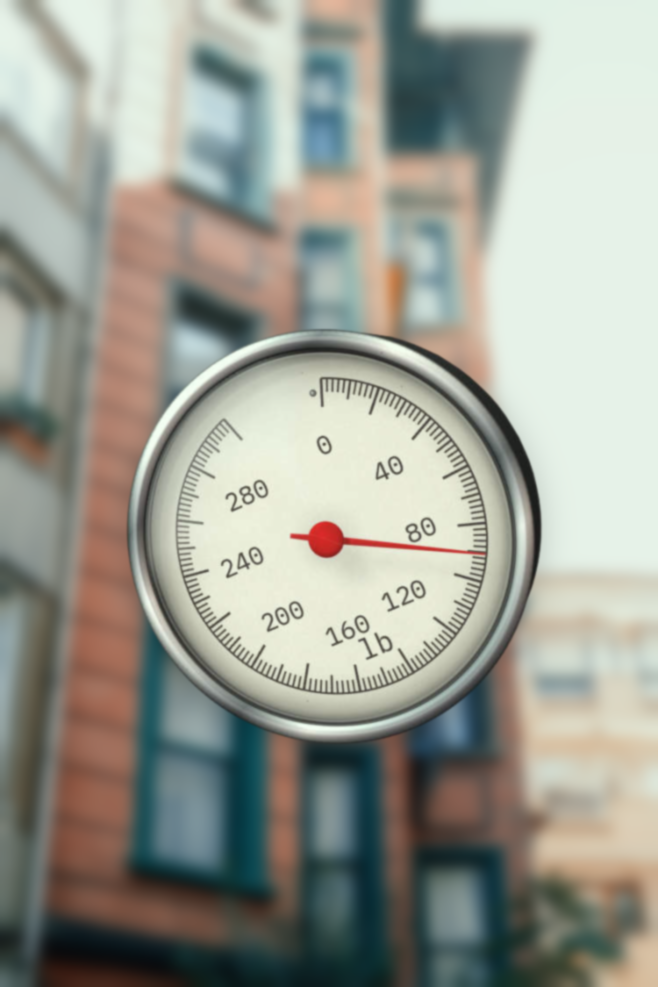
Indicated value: 90 lb
